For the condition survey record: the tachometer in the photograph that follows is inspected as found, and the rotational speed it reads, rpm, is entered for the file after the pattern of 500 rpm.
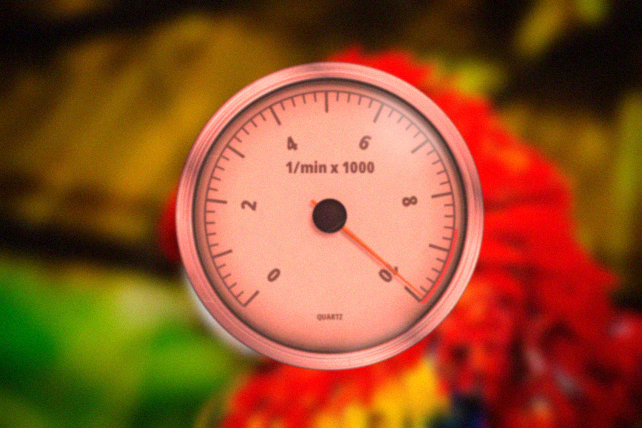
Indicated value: 9900 rpm
